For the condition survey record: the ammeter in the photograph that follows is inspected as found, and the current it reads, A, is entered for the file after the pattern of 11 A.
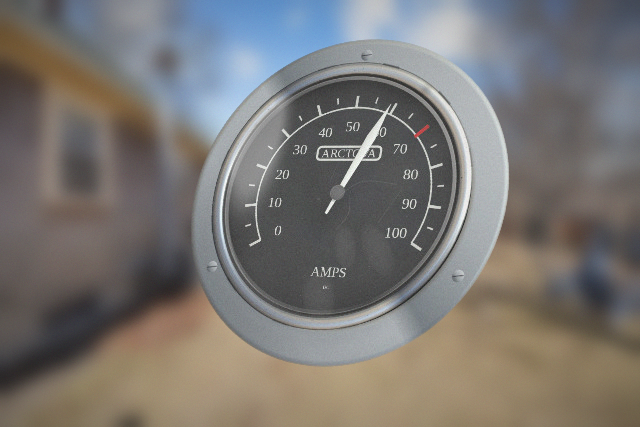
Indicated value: 60 A
